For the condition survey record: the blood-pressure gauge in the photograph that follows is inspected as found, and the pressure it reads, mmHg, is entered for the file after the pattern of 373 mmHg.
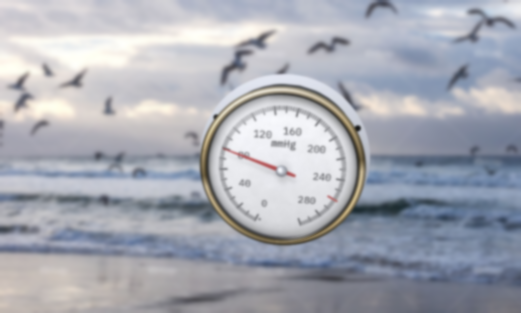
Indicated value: 80 mmHg
